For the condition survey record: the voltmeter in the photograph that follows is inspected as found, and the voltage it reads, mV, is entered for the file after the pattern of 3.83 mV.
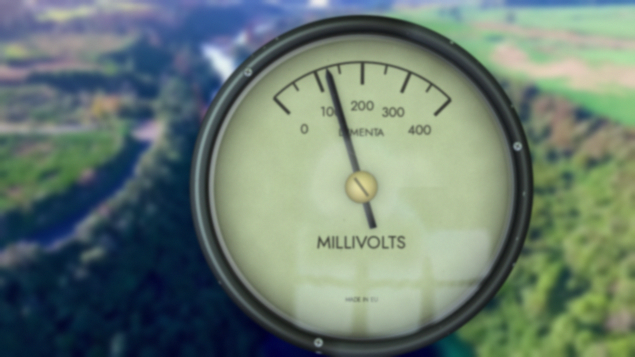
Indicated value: 125 mV
